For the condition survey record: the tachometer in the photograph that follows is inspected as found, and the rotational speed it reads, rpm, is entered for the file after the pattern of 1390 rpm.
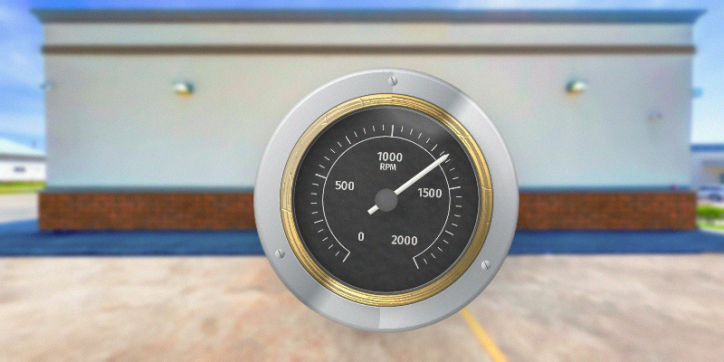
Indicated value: 1325 rpm
